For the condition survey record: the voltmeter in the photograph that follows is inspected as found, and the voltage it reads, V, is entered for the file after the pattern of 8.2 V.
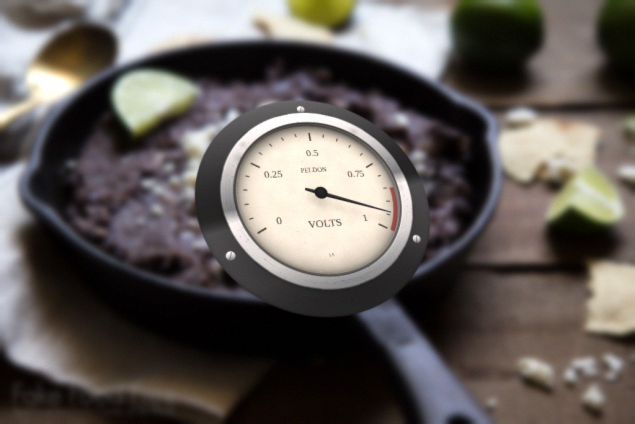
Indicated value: 0.95 V
